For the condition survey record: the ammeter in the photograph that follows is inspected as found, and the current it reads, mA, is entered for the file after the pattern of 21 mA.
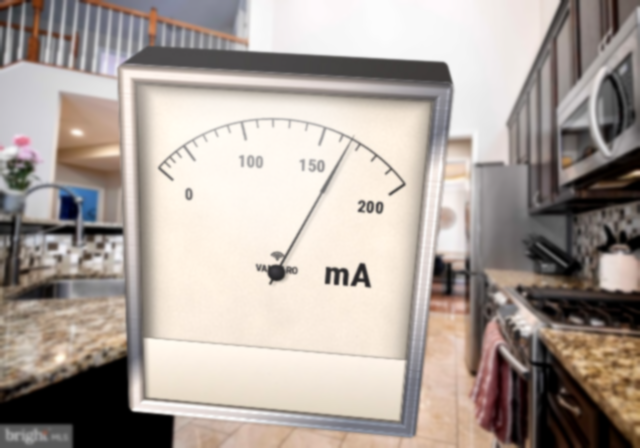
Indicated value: 165 mA
